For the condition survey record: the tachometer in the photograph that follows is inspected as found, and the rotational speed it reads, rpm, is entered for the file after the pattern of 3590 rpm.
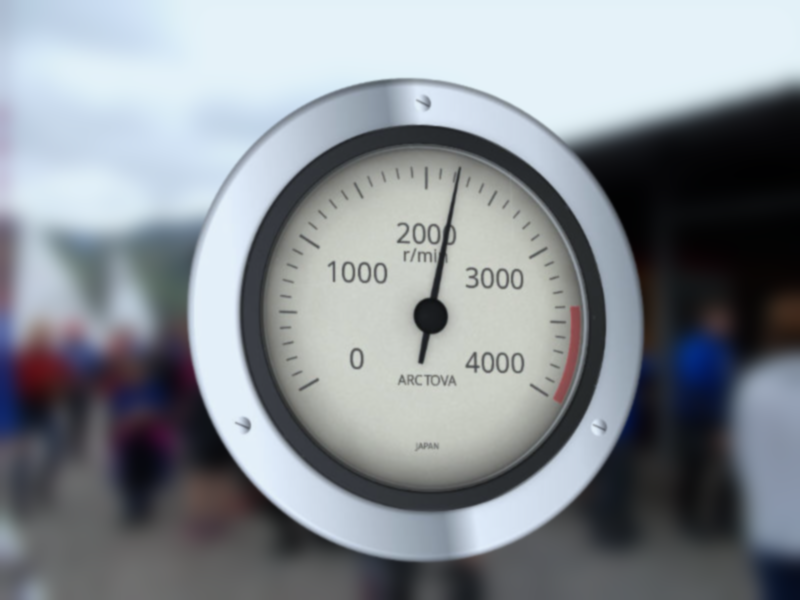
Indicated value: 2200 rpm
